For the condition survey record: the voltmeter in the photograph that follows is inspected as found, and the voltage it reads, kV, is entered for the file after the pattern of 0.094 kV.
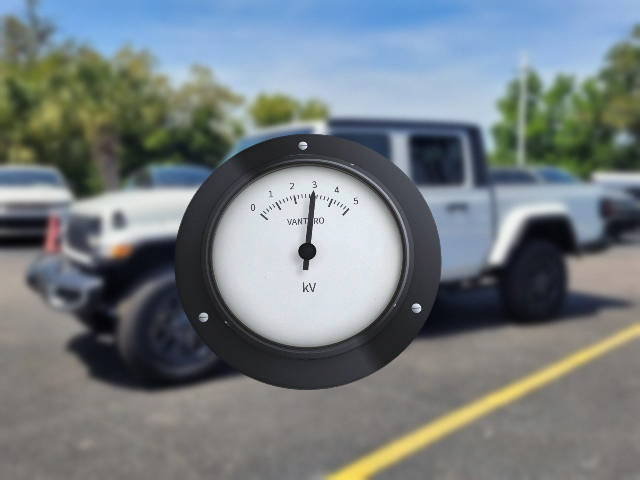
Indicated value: 3 kV
